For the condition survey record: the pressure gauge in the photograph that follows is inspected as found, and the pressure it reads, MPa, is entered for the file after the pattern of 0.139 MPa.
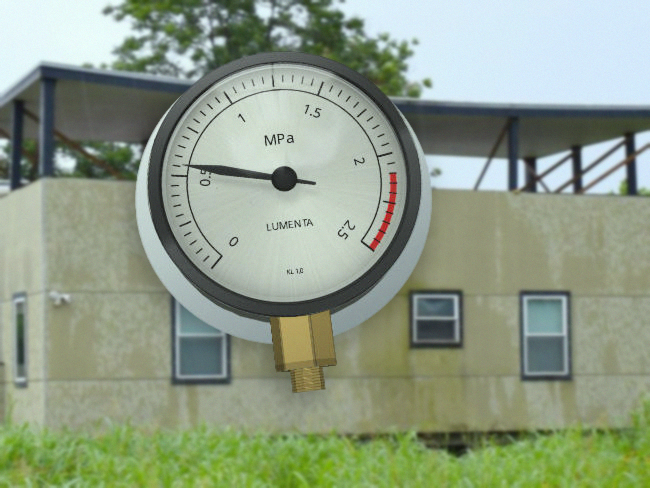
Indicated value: 0.55 MPa
